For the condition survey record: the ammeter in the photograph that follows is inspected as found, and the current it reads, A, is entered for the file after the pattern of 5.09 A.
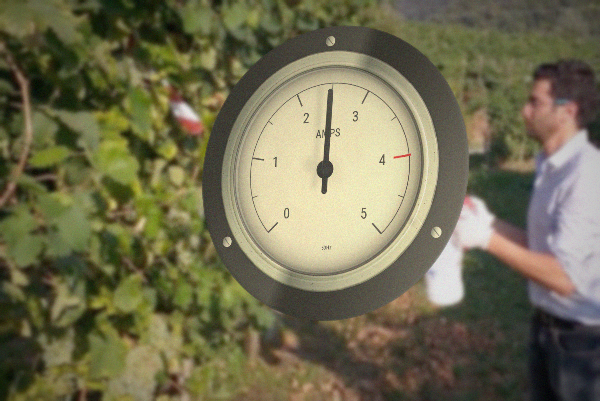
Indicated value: 2.5 A
